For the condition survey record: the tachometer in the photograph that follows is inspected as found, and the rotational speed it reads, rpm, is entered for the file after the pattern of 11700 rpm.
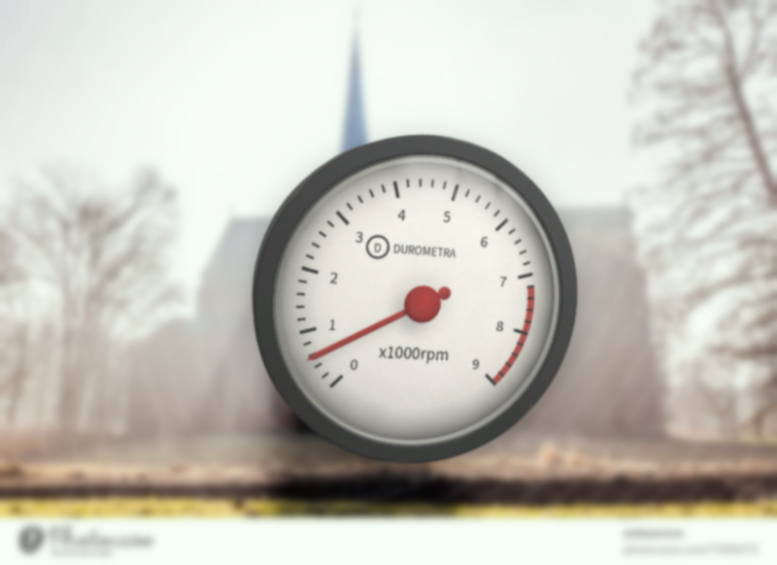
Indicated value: 600 rpm
